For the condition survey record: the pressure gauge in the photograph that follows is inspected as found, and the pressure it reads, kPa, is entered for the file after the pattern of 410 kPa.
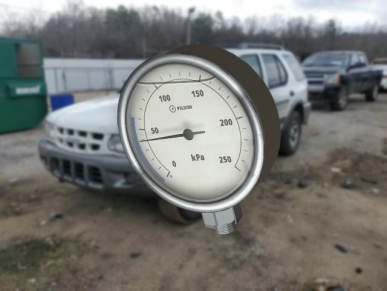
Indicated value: 40 kPa
